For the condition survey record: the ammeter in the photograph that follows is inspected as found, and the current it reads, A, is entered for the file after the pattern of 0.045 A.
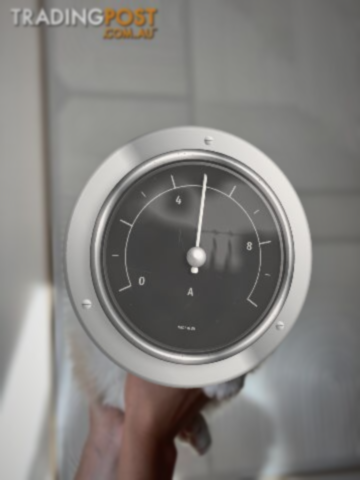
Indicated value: 5 A
